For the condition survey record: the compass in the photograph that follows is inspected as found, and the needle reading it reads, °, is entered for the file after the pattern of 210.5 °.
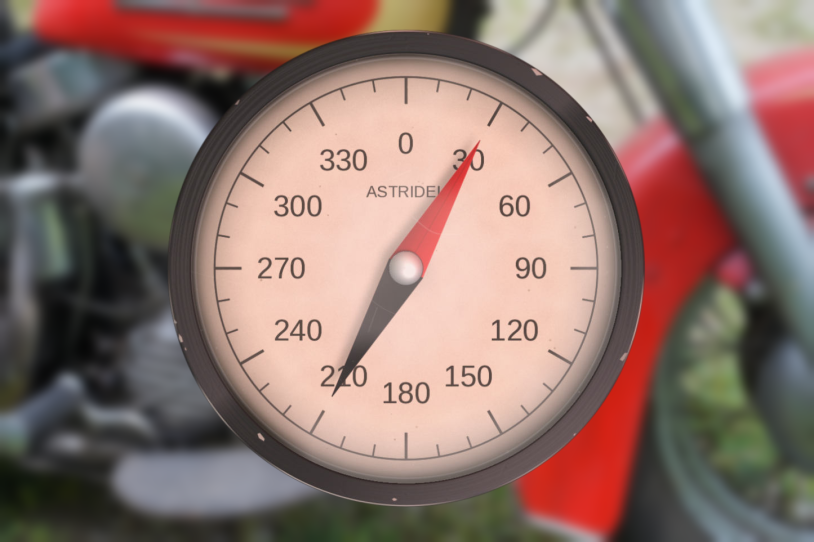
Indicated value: 30 °
